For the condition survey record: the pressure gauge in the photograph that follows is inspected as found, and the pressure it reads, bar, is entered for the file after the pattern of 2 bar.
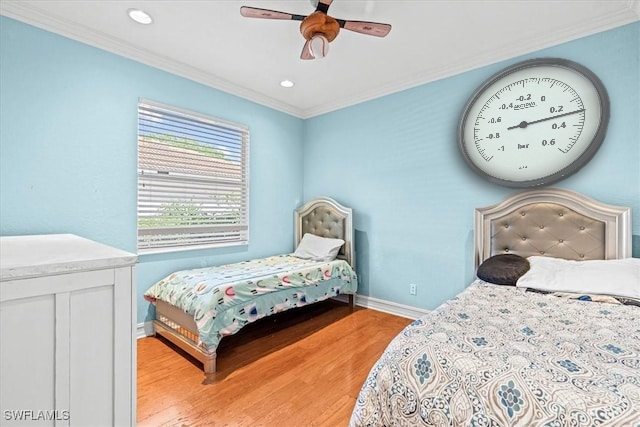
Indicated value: 0.3 bar
